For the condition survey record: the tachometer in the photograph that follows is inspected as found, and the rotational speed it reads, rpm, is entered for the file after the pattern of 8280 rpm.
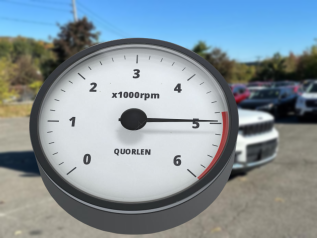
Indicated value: 5000 rpm
